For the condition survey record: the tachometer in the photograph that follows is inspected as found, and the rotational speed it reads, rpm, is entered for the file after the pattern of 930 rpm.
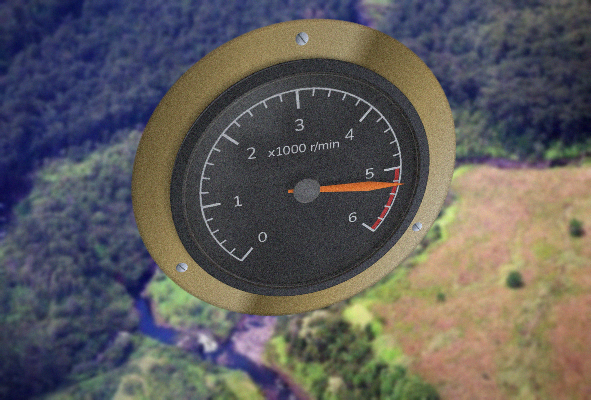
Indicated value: 5200 rpm
